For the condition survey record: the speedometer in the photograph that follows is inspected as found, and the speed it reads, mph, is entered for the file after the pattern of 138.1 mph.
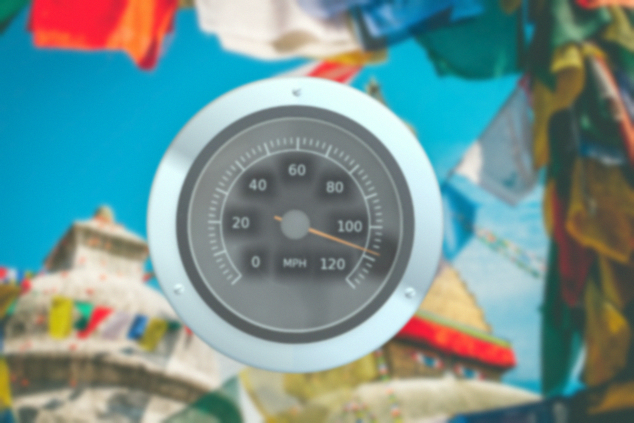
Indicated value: 108 mph
